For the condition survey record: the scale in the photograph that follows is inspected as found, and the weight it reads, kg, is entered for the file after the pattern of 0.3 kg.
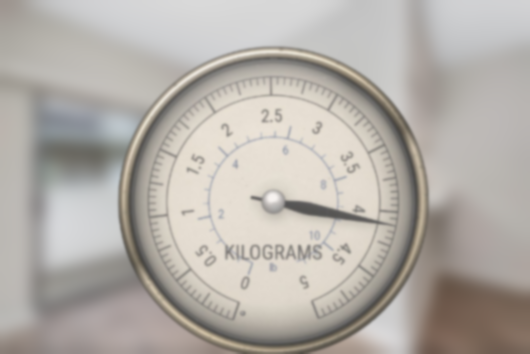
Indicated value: 4.1 kg
